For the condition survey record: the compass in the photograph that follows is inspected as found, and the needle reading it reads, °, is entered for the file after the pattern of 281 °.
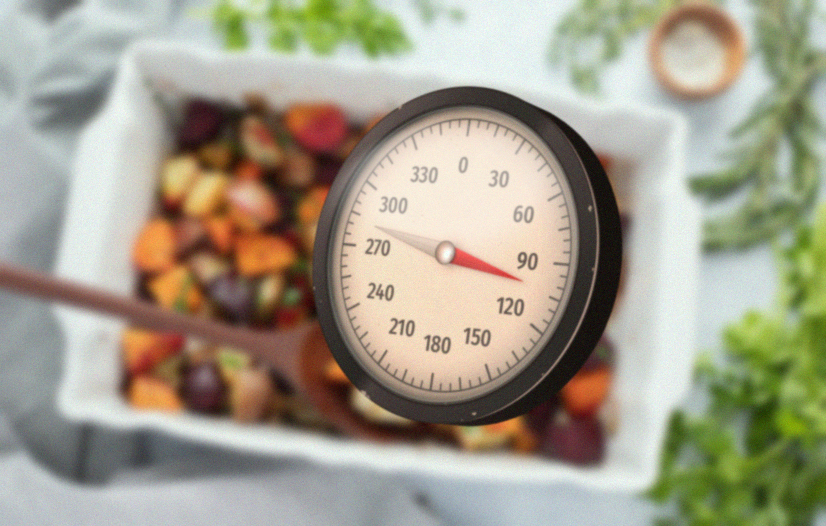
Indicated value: 102.5 °
